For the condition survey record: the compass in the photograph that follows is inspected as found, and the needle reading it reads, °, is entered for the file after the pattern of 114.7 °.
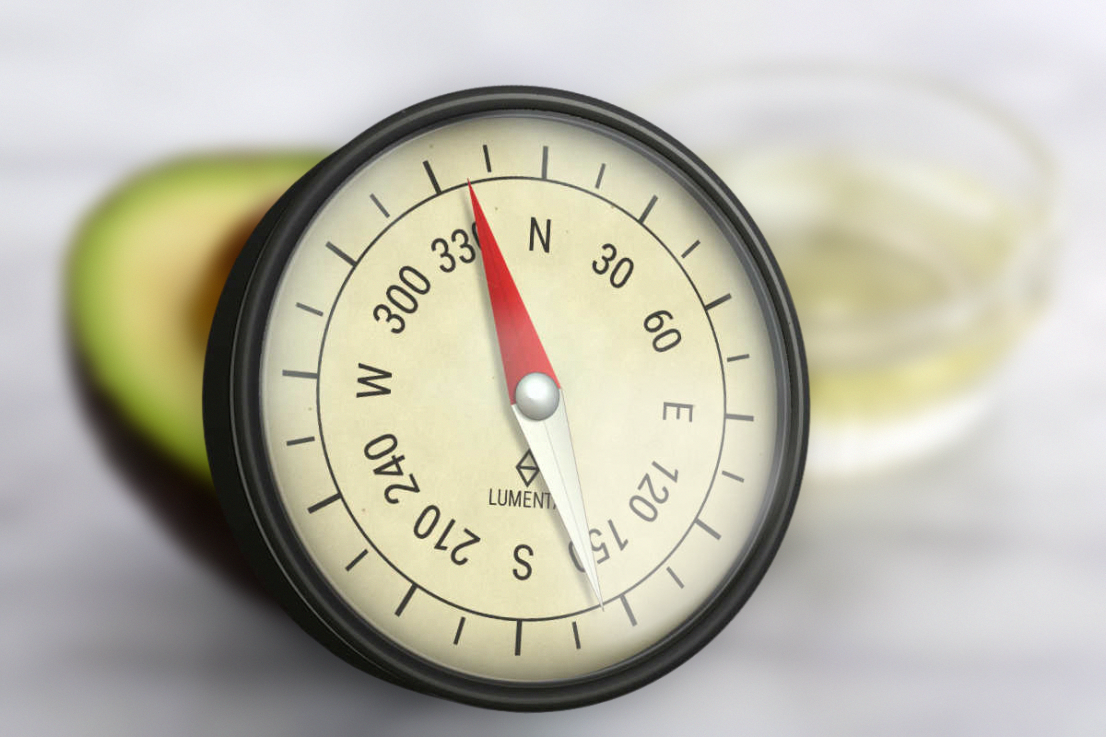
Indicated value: 337.5 °
